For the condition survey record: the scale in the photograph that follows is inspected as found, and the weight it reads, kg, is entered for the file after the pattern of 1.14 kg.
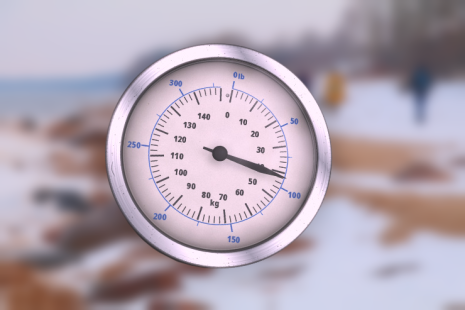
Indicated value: 42 kg
